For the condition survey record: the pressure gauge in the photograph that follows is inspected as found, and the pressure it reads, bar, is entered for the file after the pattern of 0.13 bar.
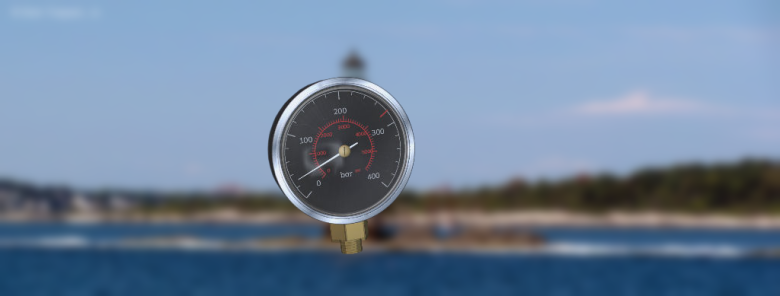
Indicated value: 30 bar
